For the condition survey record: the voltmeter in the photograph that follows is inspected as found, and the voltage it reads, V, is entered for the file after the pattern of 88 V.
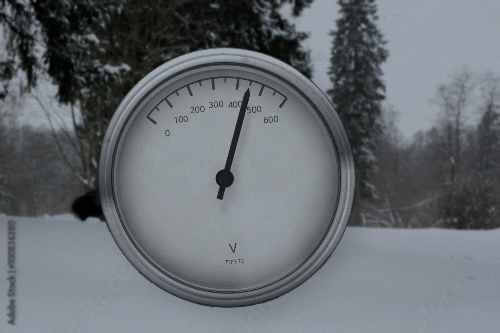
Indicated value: 450 V
